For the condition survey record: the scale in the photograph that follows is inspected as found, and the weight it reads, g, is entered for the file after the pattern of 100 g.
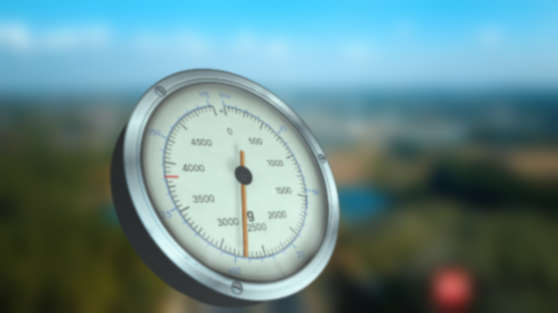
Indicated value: 2750 g
